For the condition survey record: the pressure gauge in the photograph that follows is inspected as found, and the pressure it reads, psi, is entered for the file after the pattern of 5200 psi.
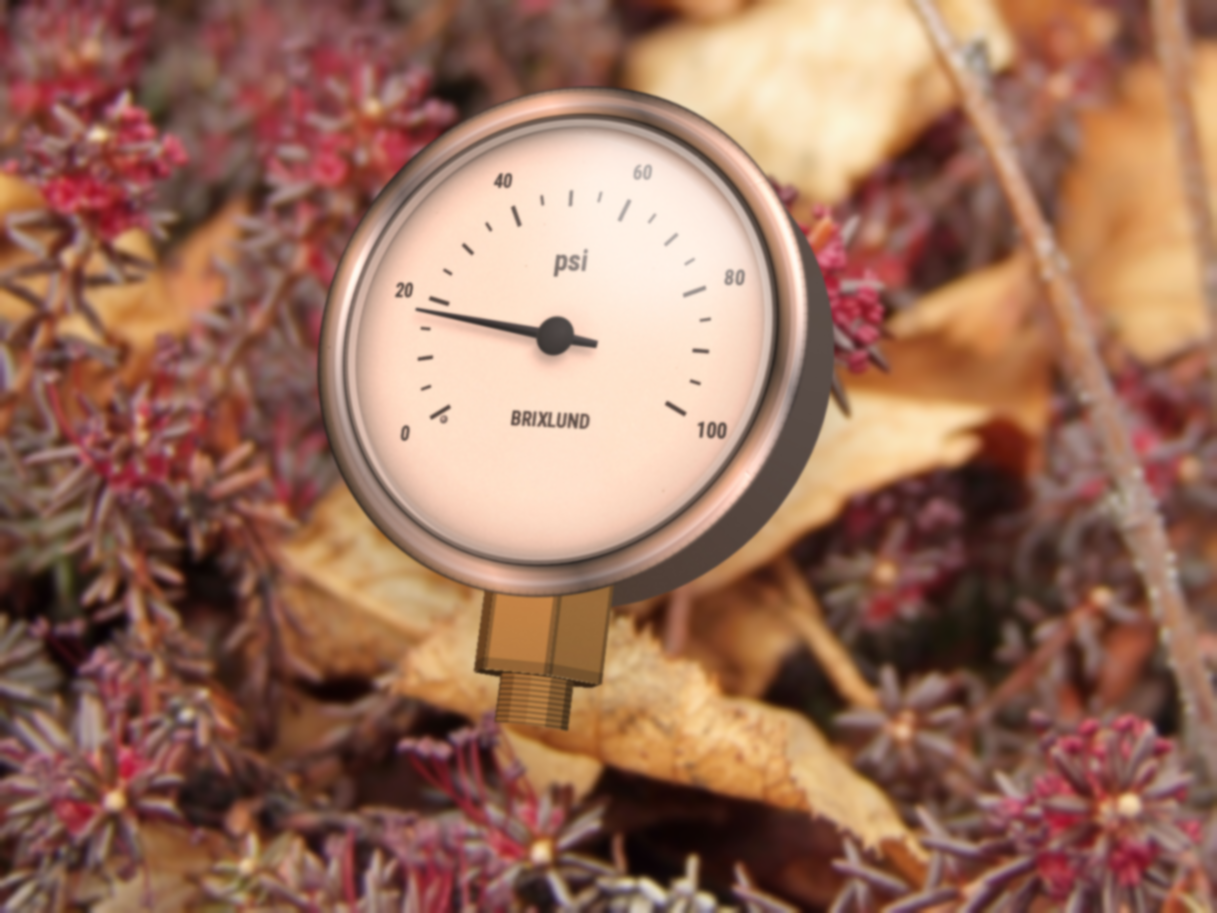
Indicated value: 17.5 psi
